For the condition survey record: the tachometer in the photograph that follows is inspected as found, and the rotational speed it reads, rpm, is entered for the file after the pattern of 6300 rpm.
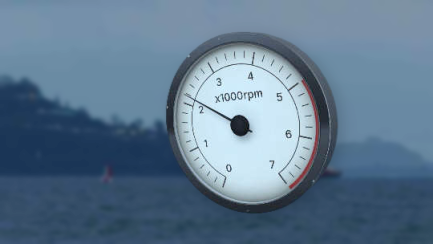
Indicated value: 2200 rpm
